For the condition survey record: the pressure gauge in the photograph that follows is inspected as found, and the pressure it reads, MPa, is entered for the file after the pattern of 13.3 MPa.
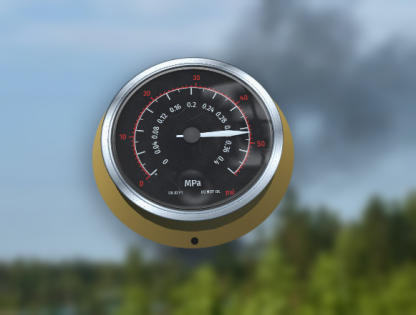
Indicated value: 0.33 MPa
